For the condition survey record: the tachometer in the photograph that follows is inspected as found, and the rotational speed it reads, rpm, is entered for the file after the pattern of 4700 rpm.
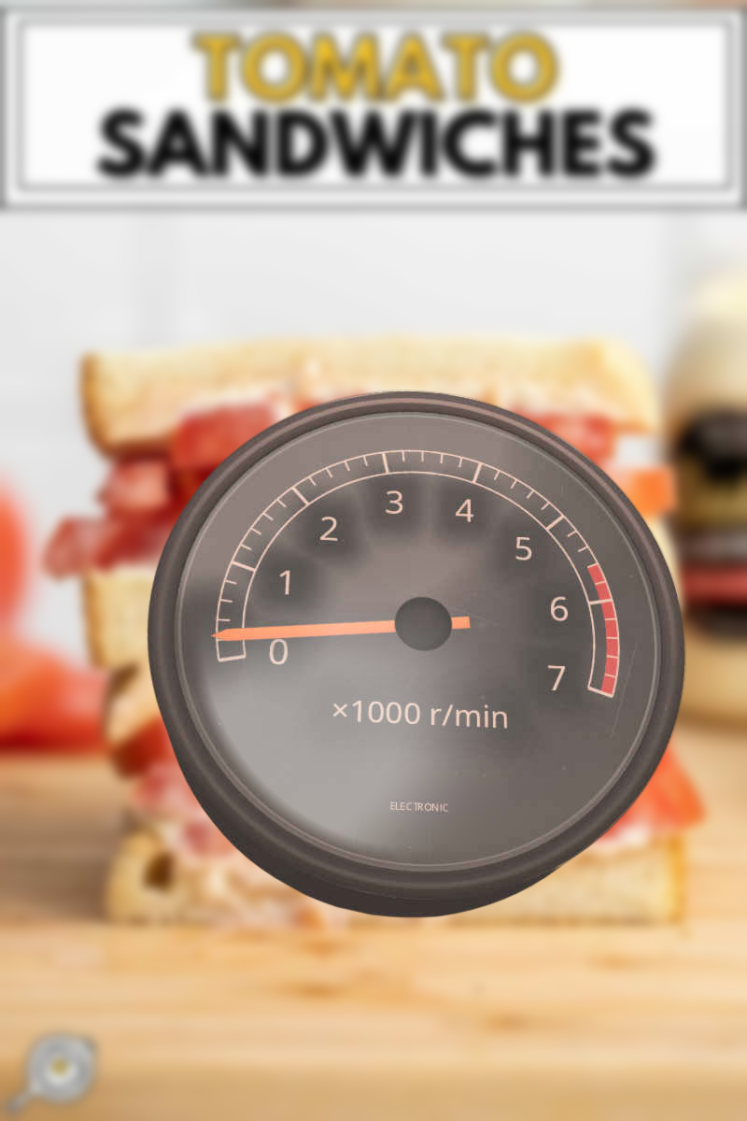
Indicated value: 200 rpm
